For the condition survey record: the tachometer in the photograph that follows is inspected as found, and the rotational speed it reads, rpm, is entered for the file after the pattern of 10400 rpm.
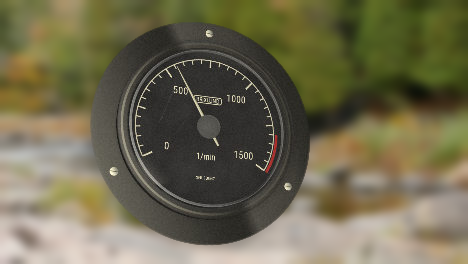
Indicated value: 550 rpm
